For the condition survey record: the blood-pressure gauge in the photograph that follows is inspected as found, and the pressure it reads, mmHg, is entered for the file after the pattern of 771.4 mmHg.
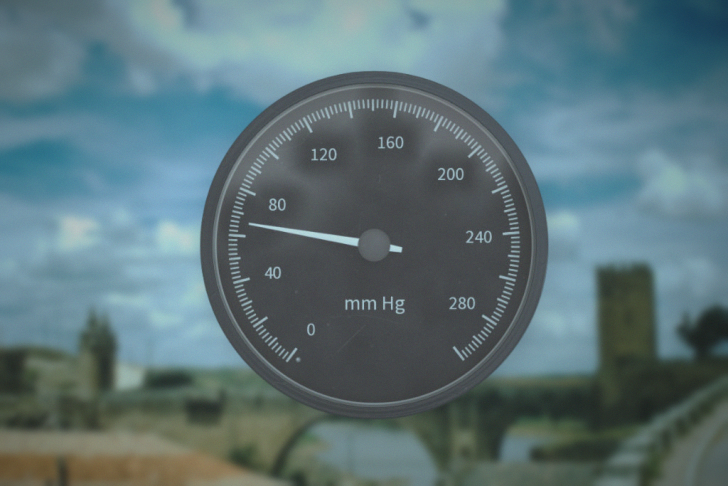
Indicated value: 66 mmHg
